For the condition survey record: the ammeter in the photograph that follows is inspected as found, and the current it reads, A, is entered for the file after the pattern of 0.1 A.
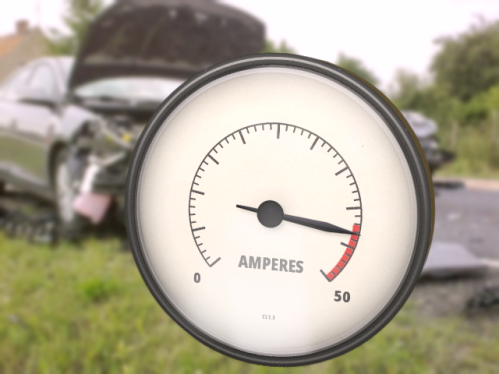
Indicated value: 43 A
